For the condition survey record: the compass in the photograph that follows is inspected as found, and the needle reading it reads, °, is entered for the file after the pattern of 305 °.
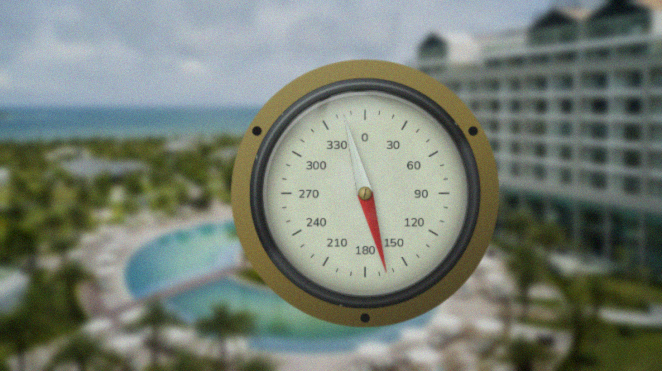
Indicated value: 165 °
